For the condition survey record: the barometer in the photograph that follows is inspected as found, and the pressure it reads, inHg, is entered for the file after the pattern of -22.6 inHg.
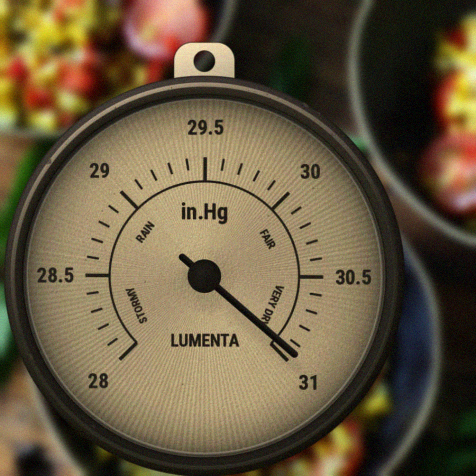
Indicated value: 30.95 inHg
